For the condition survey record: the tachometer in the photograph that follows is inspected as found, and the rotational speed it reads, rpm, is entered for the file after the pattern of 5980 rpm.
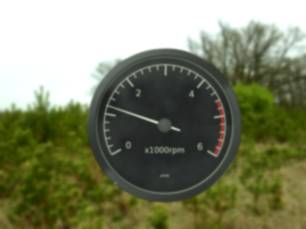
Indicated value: 1200 rpm
